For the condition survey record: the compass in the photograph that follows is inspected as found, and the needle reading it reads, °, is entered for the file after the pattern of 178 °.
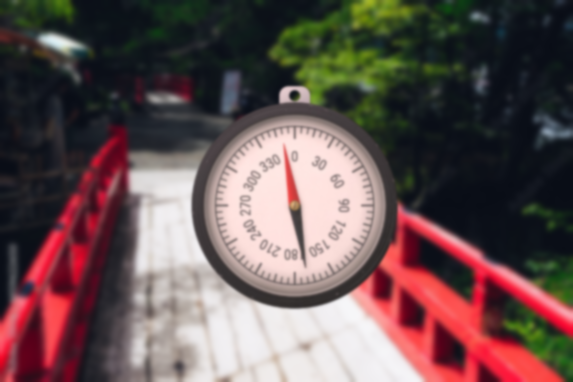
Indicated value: 350 °
